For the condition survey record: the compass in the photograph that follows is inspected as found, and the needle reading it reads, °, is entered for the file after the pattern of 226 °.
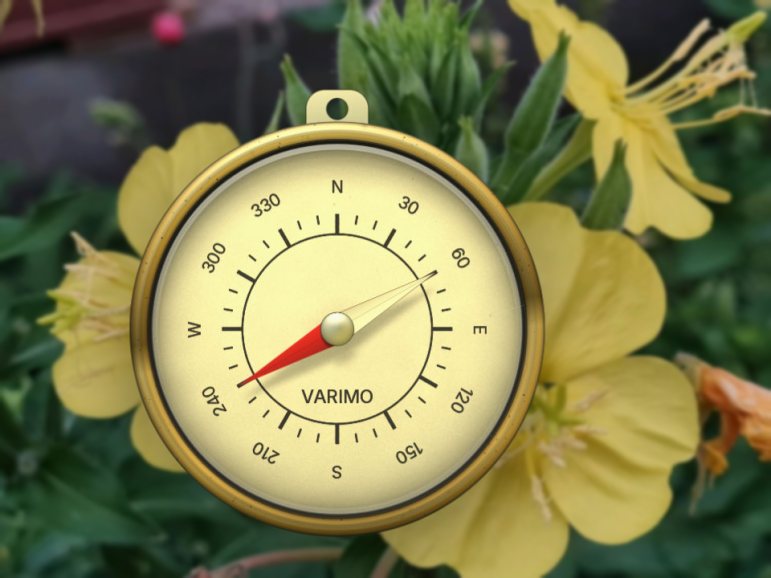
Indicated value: 240 °
